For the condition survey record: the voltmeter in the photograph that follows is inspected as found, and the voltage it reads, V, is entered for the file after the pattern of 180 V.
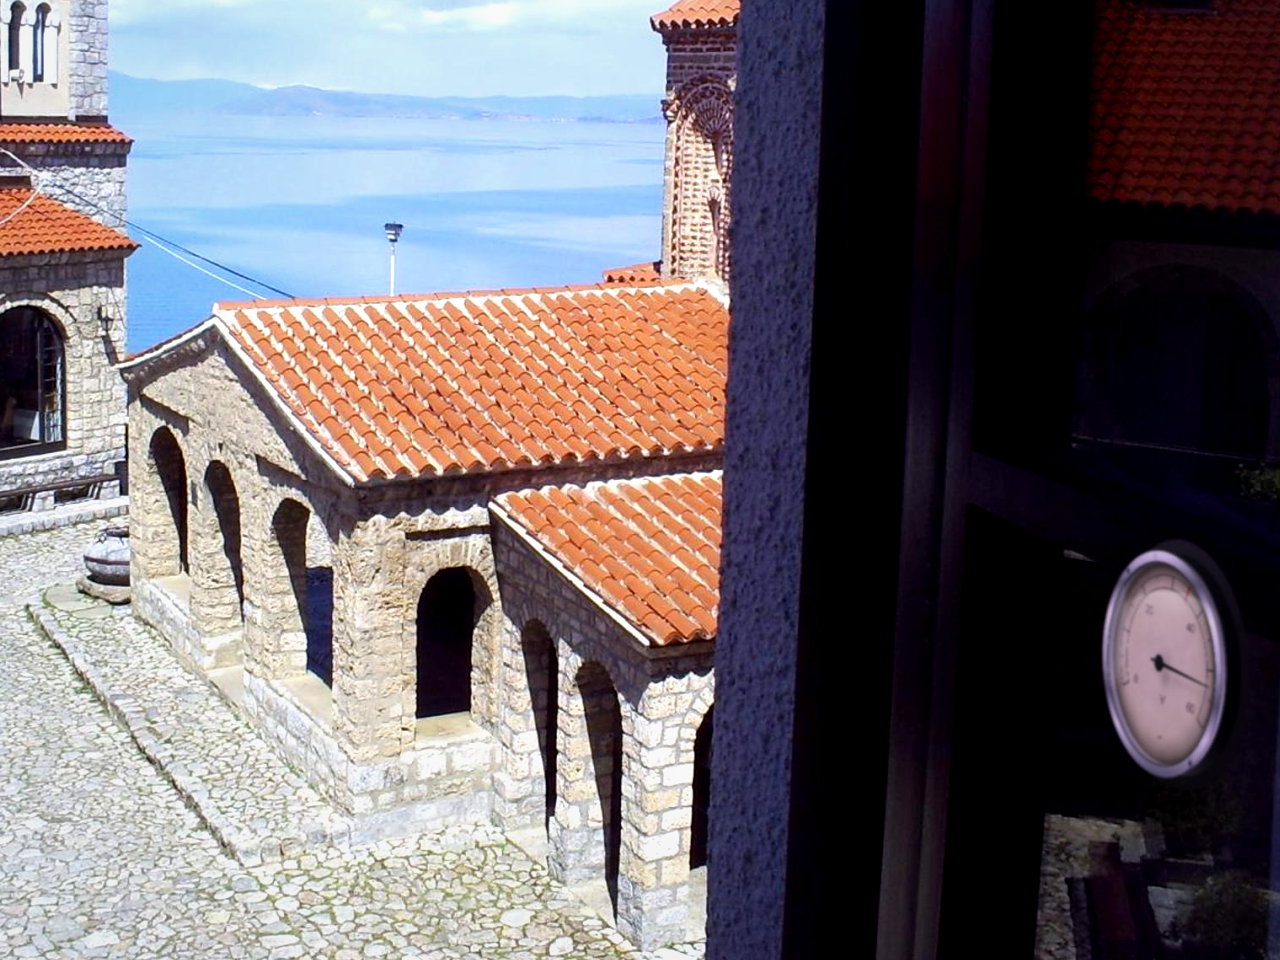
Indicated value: 52.5 V
